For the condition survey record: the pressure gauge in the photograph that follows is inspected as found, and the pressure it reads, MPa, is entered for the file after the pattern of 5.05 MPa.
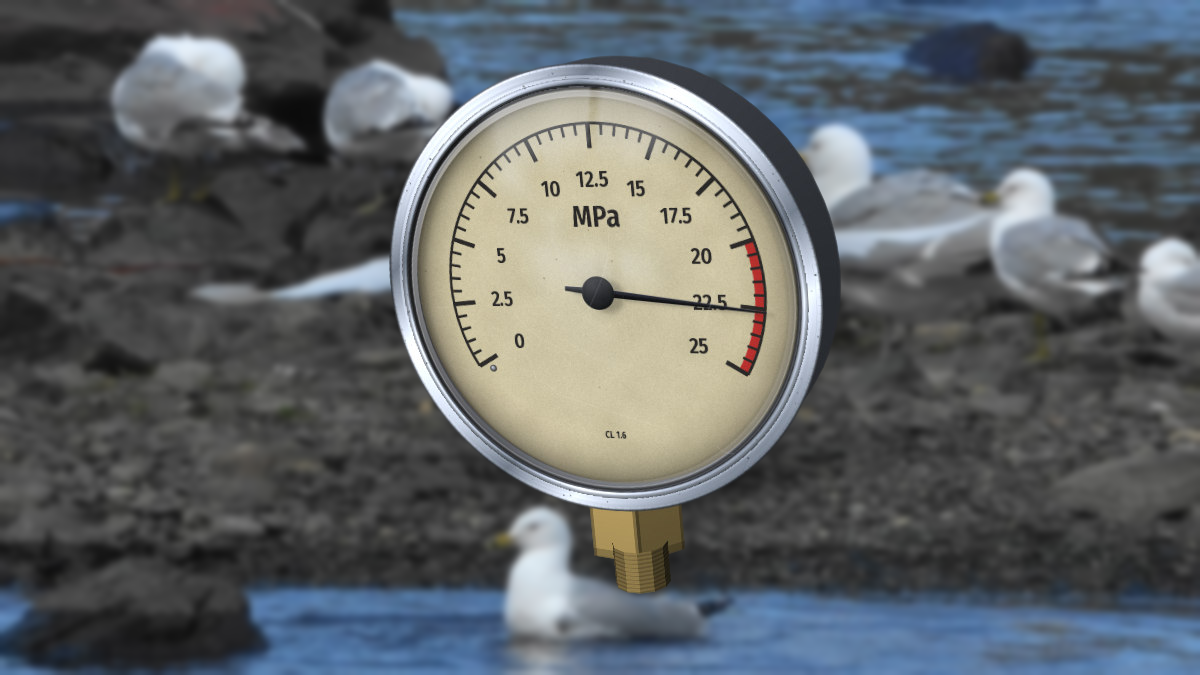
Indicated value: 22.5 MPa
